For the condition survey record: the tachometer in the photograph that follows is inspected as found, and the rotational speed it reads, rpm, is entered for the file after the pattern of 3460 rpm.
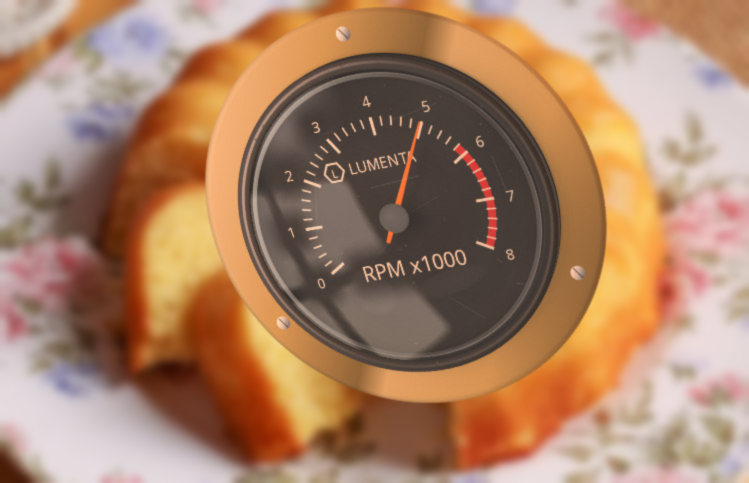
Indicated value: 5000 rpm
